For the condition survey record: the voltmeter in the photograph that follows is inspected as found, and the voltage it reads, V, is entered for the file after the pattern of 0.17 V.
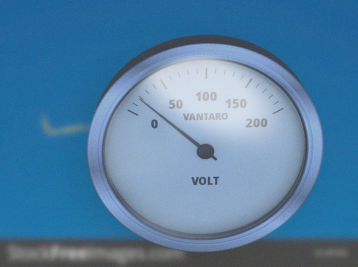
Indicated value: 20 V
